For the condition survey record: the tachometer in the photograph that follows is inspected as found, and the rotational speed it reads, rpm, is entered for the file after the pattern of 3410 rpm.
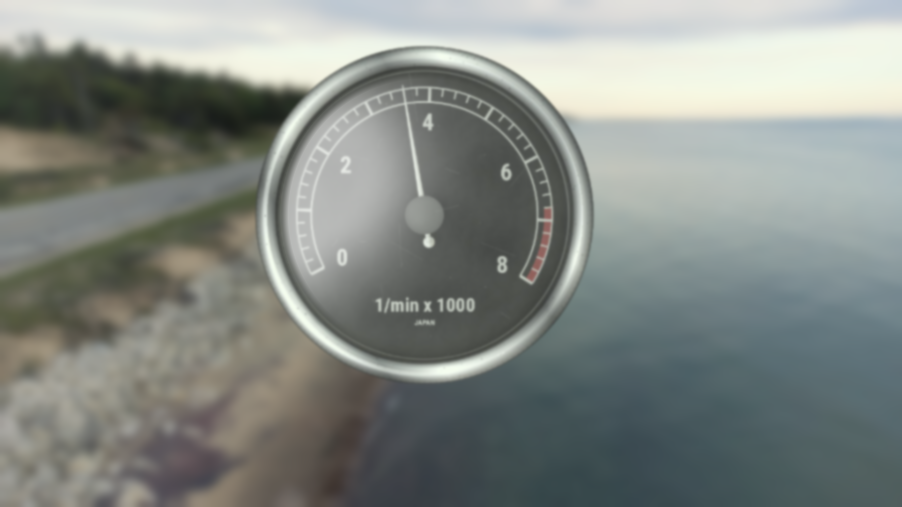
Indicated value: 3600 rpm
